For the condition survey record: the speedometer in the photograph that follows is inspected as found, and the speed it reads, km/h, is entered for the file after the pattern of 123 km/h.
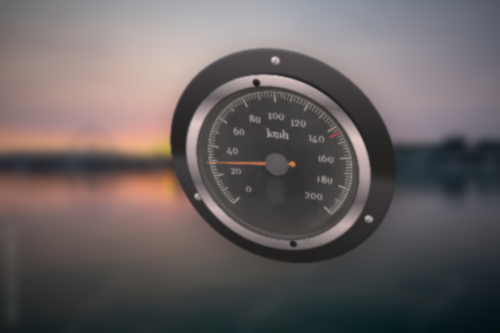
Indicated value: 30 km/h
